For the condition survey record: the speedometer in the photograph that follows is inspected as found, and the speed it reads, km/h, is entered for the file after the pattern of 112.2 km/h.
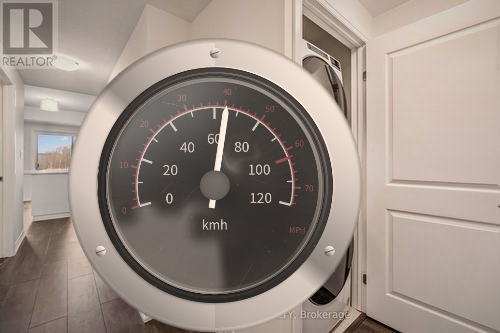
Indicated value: 65 km/h
